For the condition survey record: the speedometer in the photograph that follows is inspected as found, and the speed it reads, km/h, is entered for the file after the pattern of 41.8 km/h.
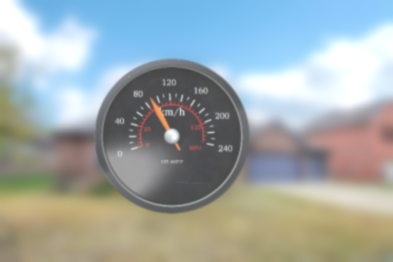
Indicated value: 90 km/h
